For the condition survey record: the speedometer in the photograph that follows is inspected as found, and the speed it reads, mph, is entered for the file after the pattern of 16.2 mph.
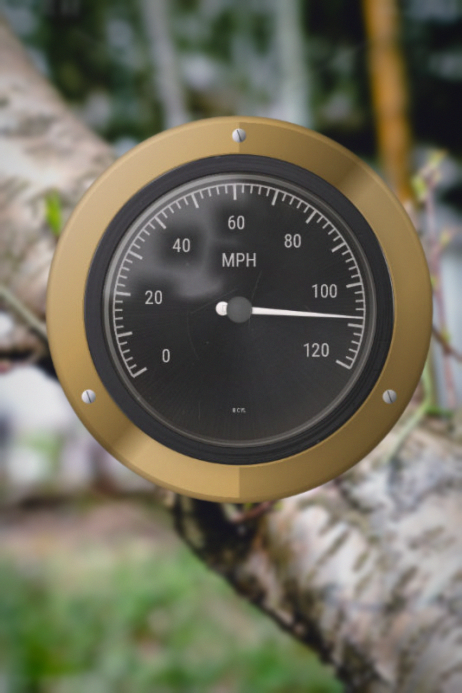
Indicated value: 108 mph
